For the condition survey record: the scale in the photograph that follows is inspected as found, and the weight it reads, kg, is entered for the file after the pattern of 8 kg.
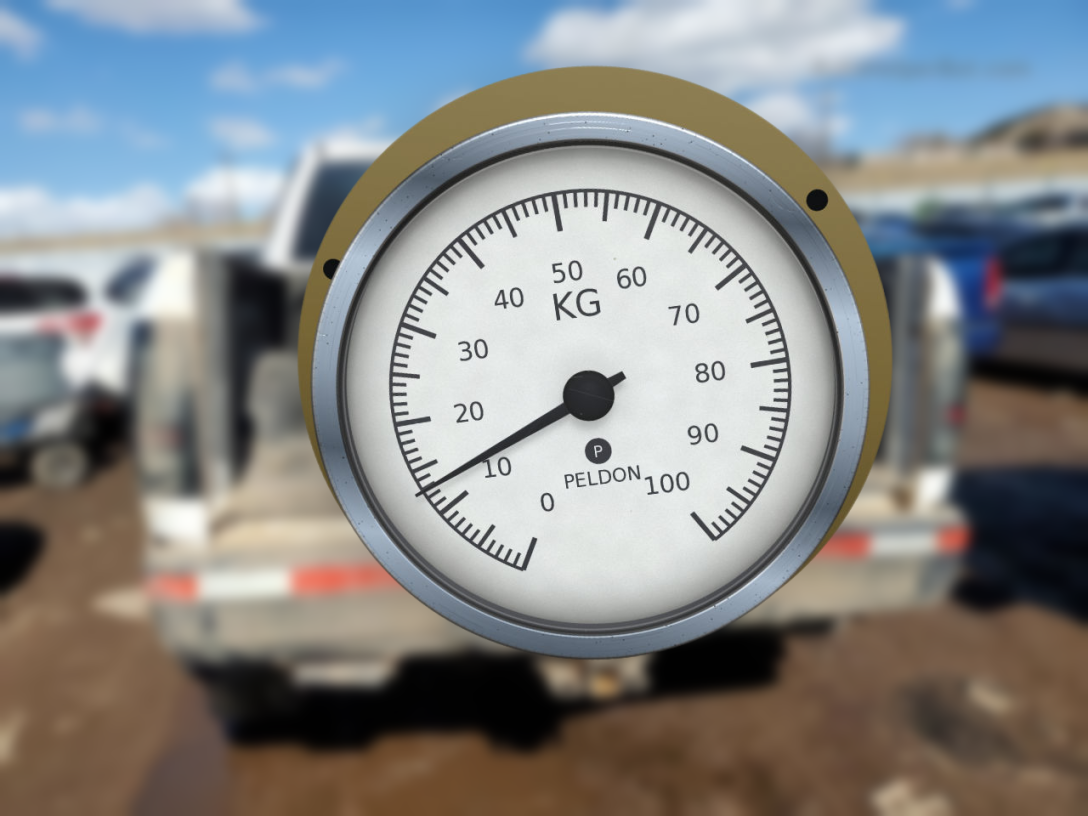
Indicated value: 13 kg
